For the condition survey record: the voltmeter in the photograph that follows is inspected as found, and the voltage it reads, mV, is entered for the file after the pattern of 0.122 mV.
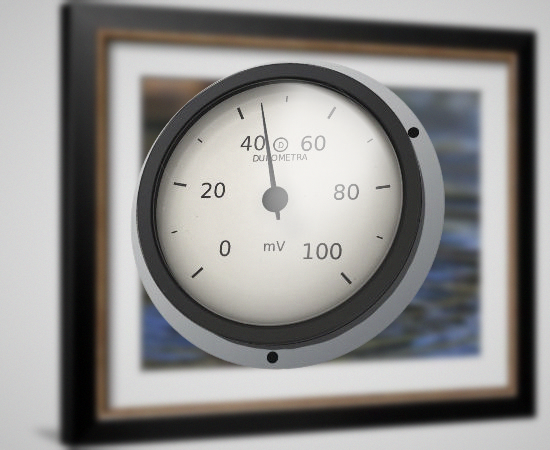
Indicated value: 45 mV
